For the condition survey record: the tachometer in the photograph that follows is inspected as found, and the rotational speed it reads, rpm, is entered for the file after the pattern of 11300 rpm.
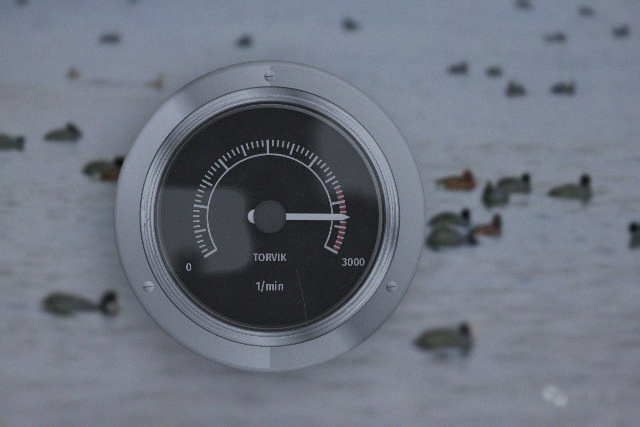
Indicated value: 2650 rpm
